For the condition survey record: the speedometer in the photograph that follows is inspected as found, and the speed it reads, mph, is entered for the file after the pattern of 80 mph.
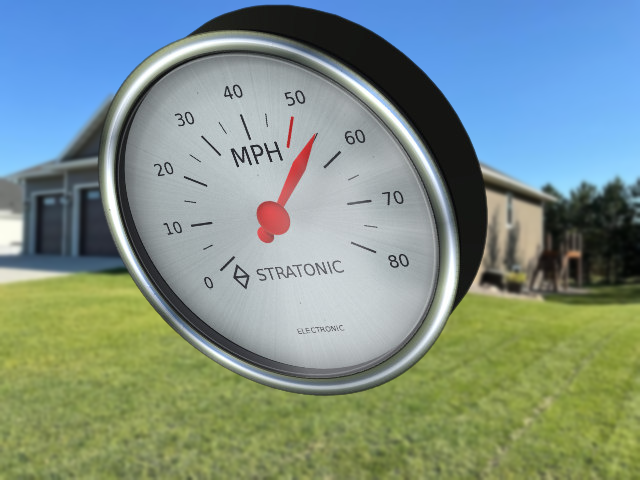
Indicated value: 55 mph
